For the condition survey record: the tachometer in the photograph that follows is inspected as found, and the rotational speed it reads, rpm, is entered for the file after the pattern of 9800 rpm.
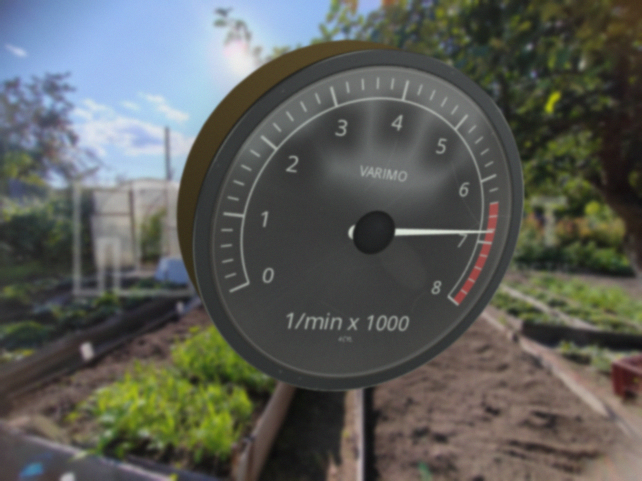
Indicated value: 6800 rpm
